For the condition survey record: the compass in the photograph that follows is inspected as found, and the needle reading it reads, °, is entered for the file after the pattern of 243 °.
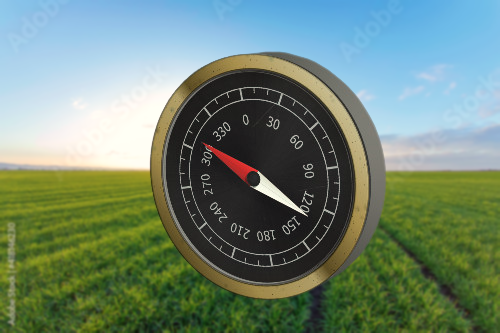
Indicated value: 310 °
